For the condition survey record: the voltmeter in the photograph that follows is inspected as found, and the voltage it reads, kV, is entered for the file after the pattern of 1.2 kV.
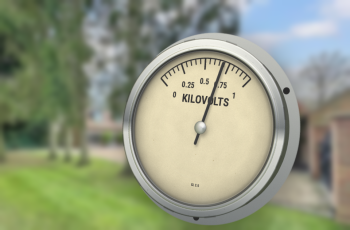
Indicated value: 0.7 kV
